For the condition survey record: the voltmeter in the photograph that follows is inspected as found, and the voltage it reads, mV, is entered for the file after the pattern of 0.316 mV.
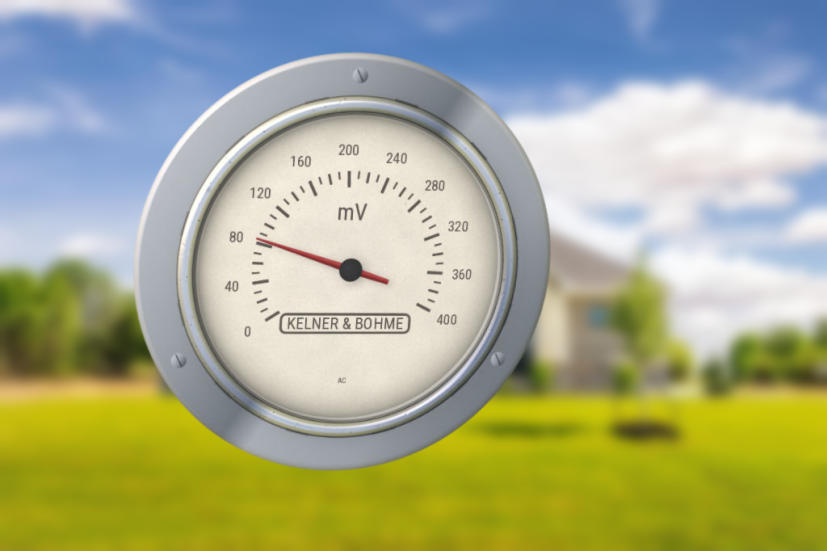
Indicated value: 85 mV
